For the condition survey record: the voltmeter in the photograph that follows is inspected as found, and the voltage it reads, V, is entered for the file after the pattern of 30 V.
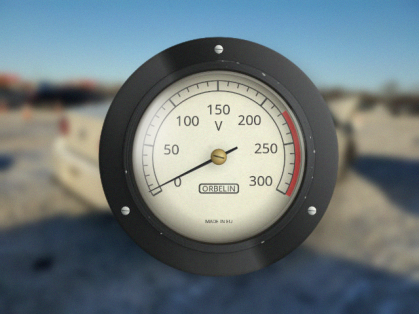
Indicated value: 5 V
